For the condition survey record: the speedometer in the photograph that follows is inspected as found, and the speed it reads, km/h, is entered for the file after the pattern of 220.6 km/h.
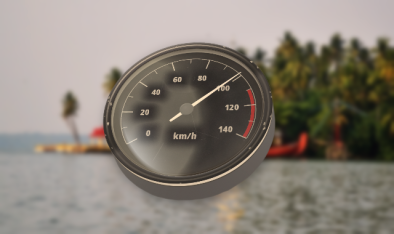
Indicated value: 100 km/h
